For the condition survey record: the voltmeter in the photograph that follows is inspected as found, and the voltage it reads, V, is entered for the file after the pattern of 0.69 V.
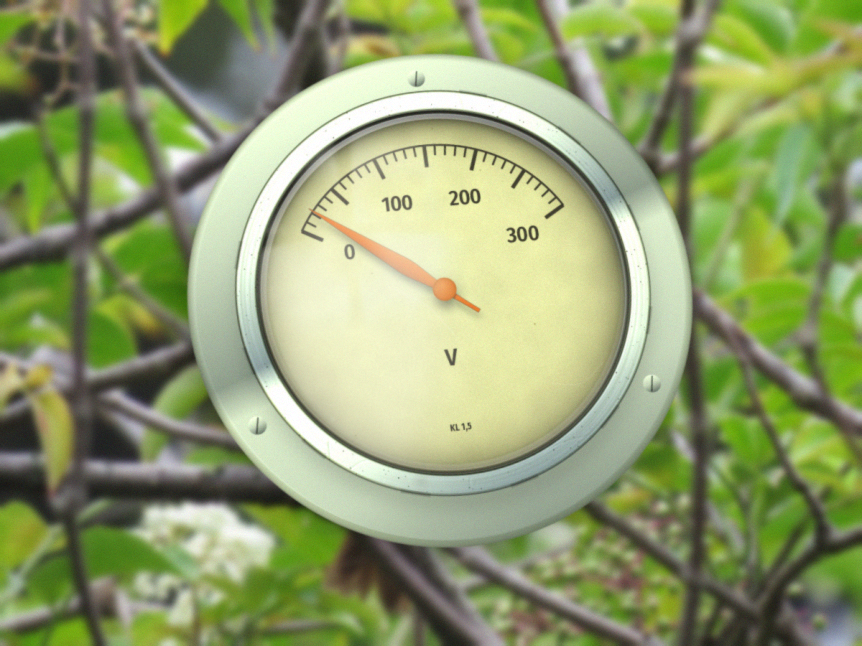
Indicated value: 20 V
